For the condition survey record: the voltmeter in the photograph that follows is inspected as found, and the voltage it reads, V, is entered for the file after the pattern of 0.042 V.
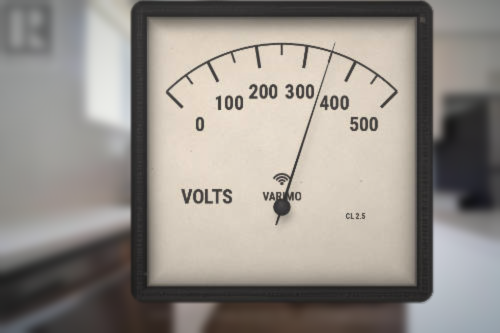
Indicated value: 350 V
